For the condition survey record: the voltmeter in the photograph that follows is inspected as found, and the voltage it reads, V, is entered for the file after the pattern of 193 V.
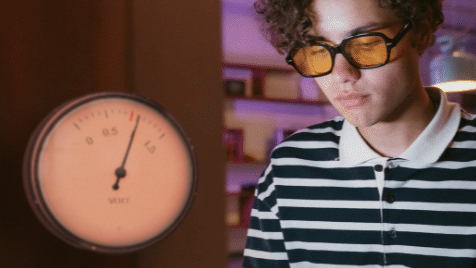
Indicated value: 1 V
